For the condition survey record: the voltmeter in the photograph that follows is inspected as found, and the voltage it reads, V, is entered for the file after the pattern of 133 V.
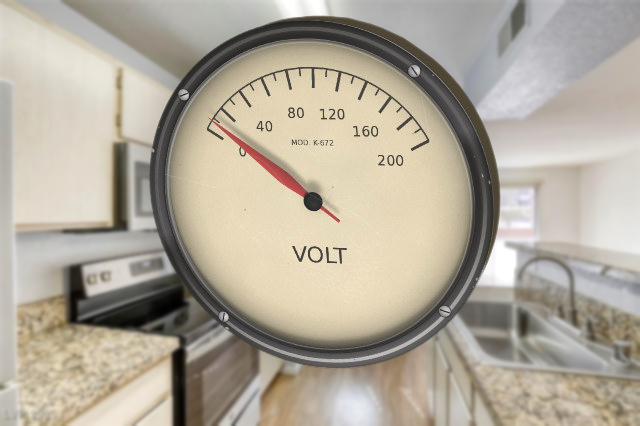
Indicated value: 10 V
